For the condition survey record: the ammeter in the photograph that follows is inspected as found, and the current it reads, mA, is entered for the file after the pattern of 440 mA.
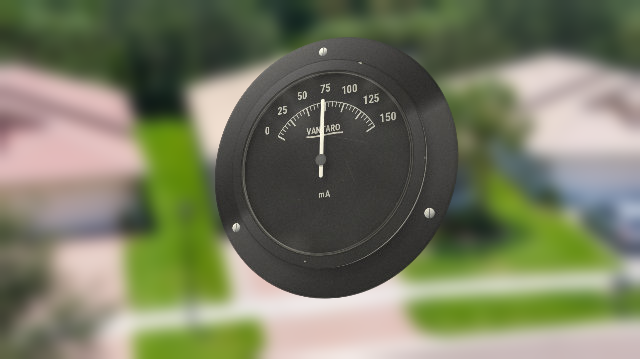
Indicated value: 75 mA
